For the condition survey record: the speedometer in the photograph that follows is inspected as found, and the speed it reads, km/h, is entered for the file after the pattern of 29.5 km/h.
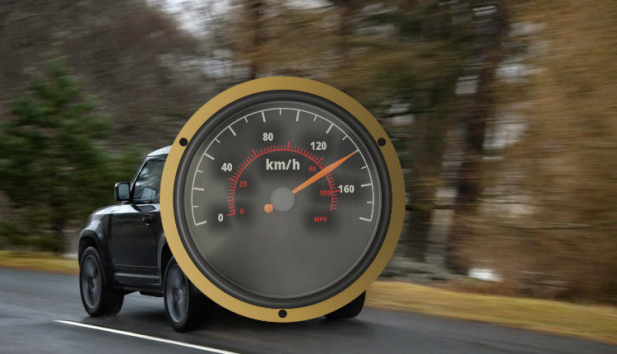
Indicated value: 140 km/h
